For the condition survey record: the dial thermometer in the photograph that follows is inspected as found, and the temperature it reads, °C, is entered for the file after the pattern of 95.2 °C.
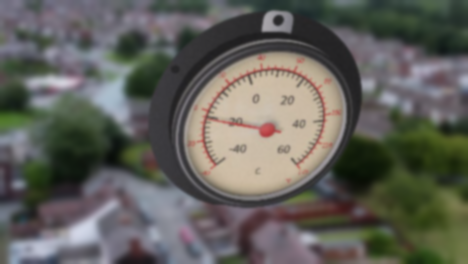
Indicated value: -20 °C
